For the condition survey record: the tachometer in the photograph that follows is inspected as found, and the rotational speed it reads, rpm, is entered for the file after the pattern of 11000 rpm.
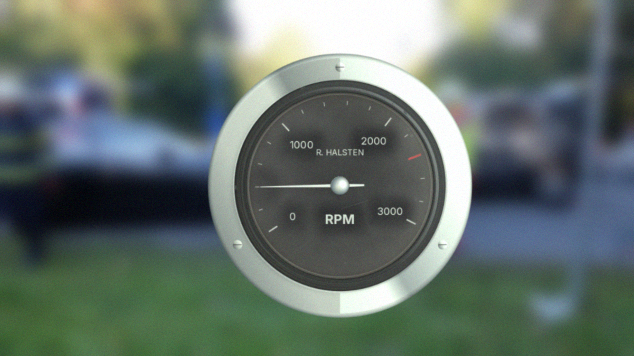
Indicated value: 400 rpm
